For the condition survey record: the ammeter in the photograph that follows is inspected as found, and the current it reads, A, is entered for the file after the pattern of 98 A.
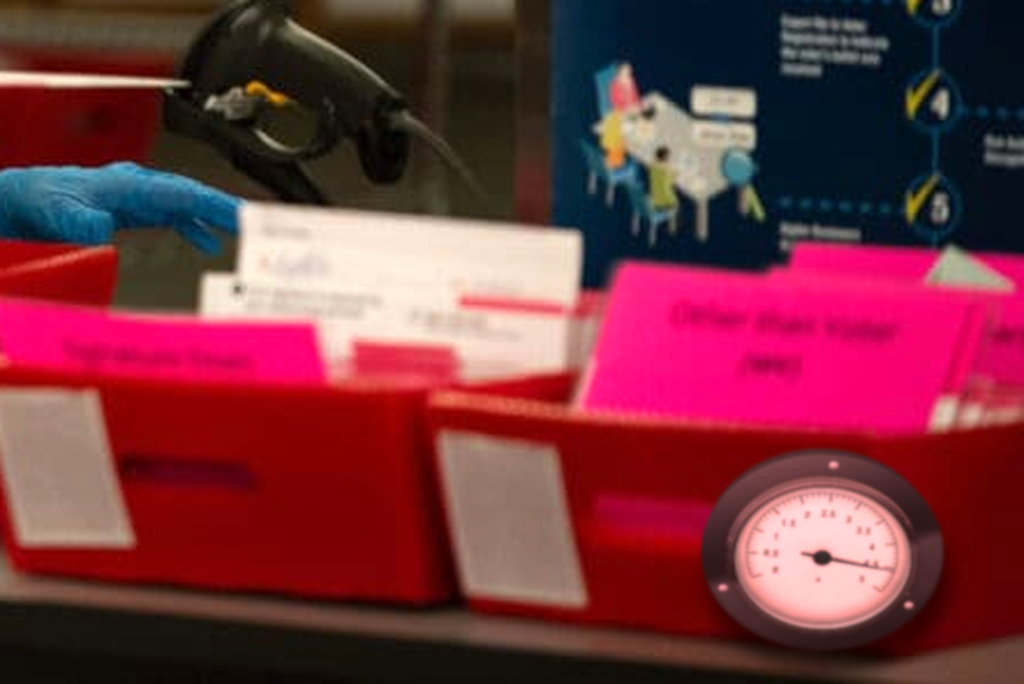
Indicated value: 4.5 A
